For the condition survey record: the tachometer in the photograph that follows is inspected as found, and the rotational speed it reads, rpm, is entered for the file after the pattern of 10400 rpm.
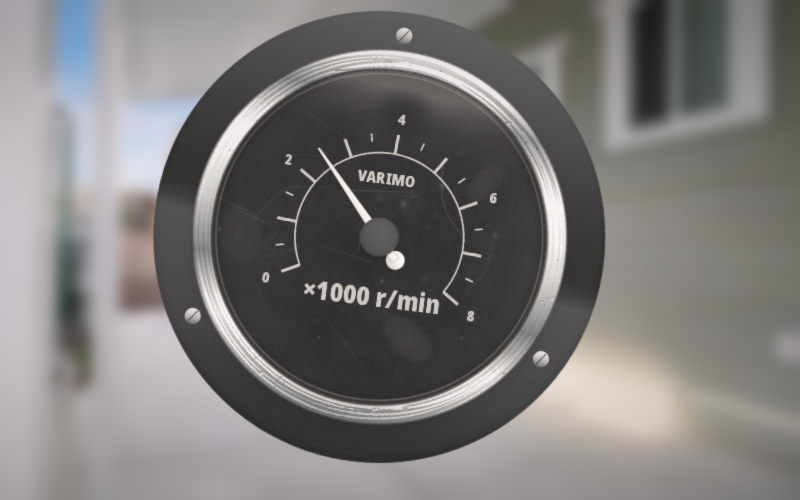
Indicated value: 2500 rpm
